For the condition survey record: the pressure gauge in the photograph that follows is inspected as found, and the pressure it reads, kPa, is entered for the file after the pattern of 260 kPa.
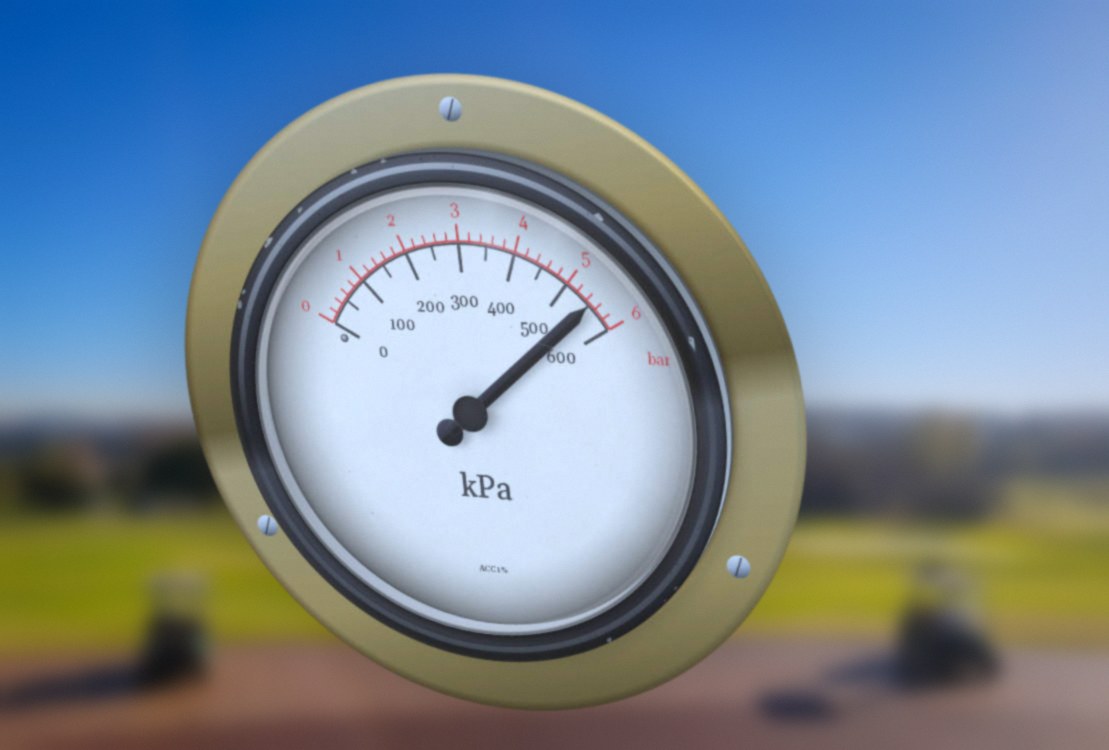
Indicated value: 550 kPa
